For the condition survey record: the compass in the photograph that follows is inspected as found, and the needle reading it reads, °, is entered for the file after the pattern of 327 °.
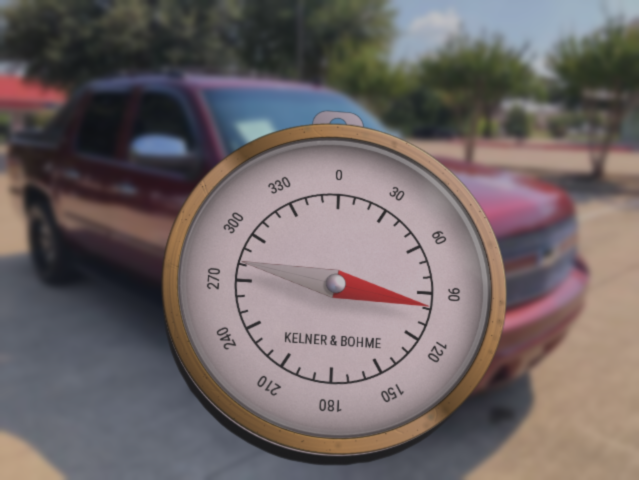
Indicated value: 100 °
